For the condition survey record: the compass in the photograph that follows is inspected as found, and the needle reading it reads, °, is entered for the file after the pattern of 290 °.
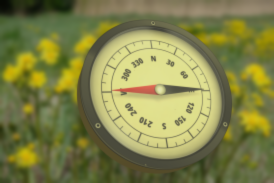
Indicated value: 270 °
